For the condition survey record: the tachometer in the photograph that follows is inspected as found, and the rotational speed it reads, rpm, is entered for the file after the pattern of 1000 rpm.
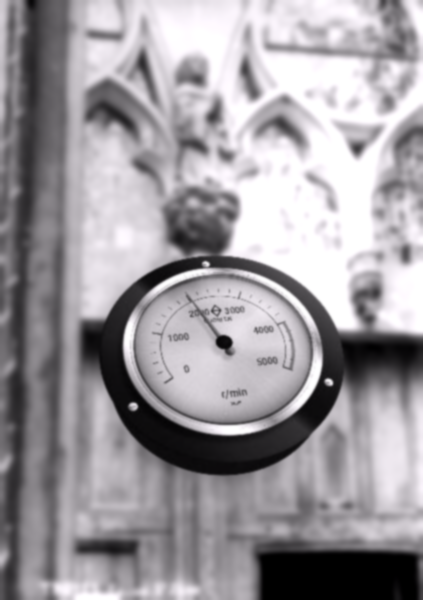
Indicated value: 2000 rpm
